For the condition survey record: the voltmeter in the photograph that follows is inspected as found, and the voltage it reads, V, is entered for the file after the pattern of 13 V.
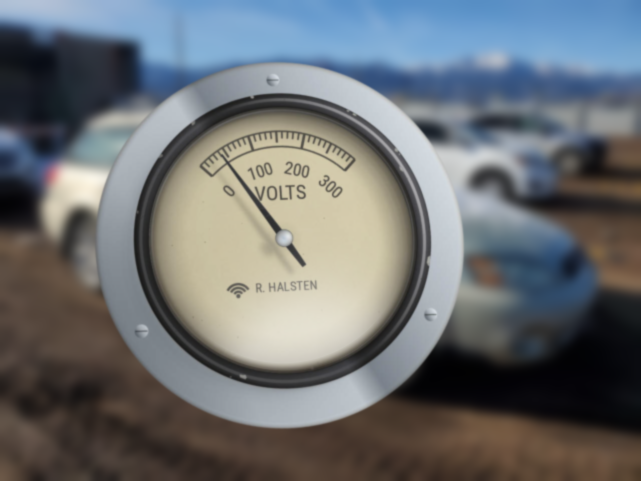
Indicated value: 40 V
